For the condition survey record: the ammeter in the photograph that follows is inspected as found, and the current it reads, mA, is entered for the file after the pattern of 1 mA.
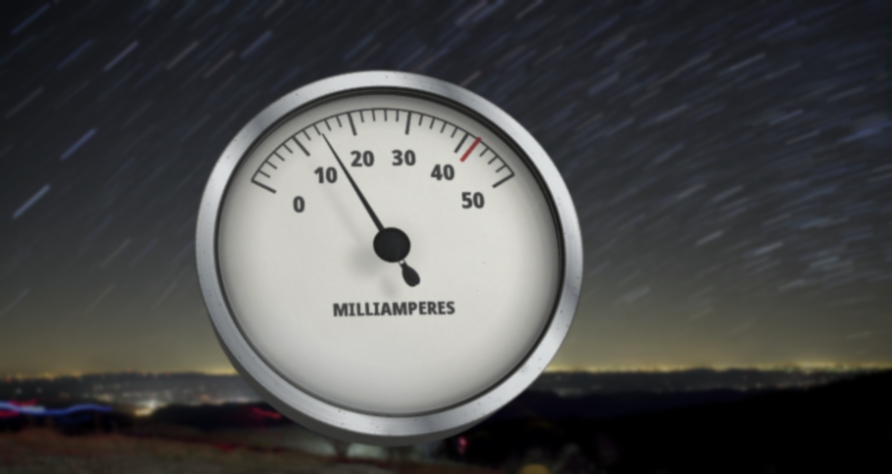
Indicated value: 14 mA
